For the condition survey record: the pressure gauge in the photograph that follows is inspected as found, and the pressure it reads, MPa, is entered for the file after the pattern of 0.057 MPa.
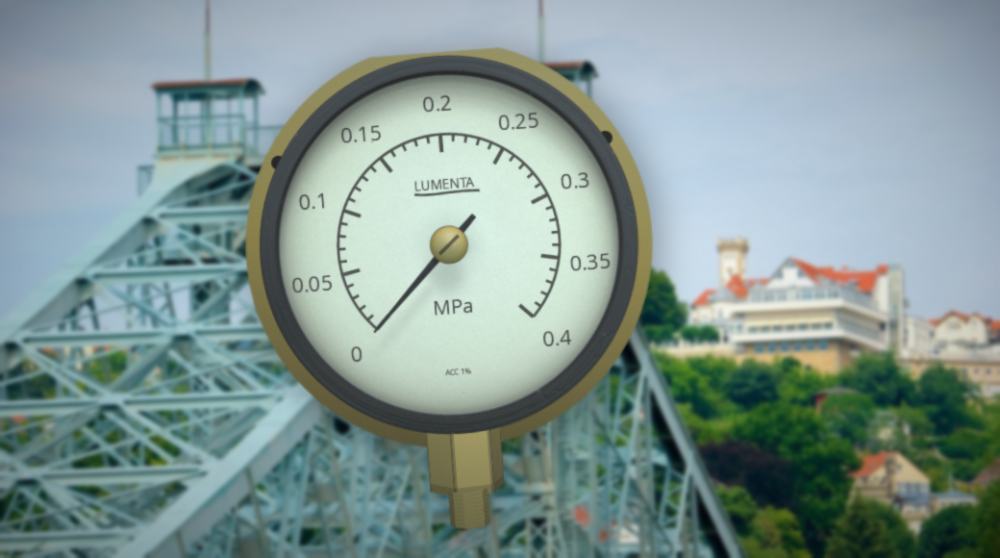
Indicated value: 0 MPa
